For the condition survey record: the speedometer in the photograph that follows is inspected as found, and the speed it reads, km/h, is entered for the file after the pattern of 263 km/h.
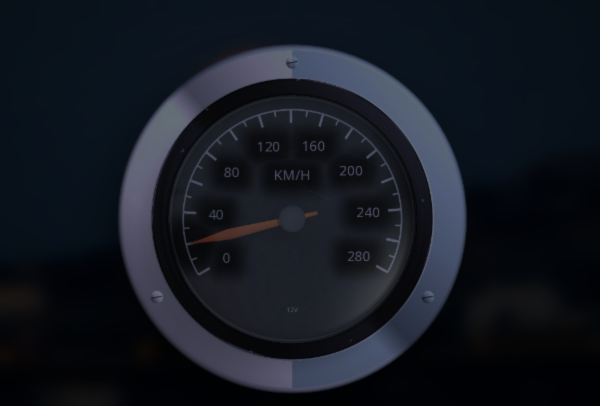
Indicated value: 20 km/h
